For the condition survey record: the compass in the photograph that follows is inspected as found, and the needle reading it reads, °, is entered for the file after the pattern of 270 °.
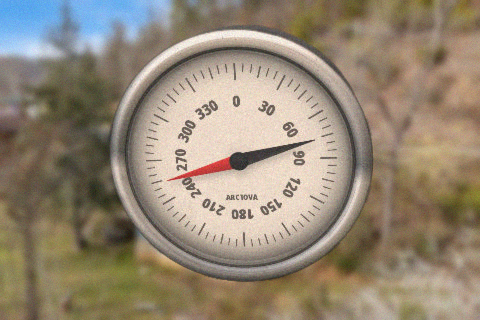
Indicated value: 255 °
